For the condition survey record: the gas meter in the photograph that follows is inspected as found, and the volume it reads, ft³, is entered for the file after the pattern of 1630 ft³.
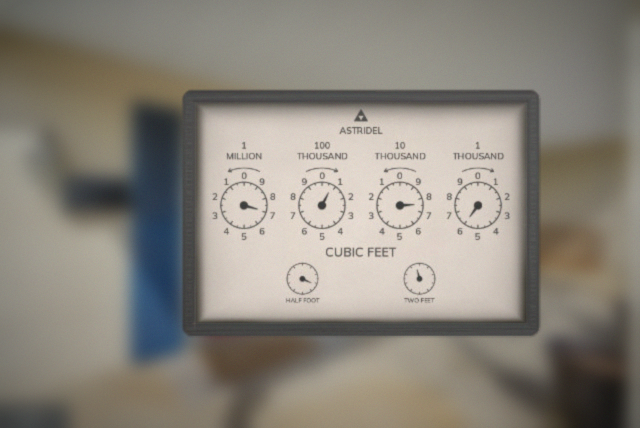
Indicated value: 707600 ft³
